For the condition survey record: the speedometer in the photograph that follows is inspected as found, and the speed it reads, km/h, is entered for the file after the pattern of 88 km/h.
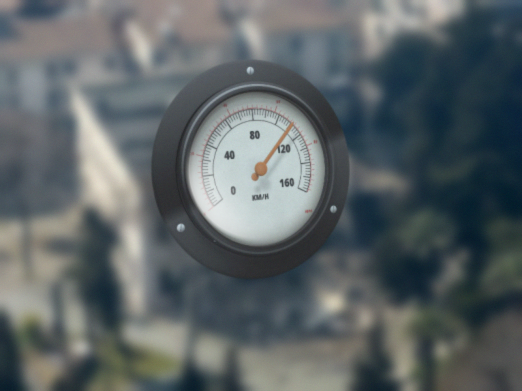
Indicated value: 110 km/h
